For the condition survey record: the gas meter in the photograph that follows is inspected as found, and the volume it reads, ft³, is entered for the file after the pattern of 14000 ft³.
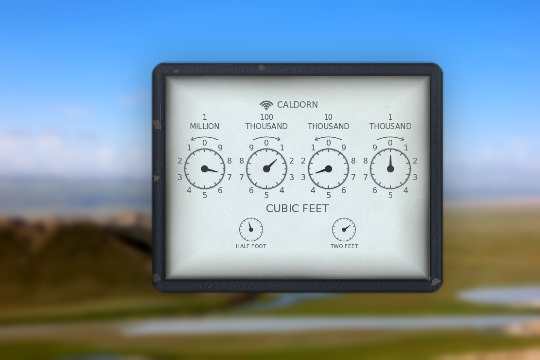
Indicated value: 713000 ft³
